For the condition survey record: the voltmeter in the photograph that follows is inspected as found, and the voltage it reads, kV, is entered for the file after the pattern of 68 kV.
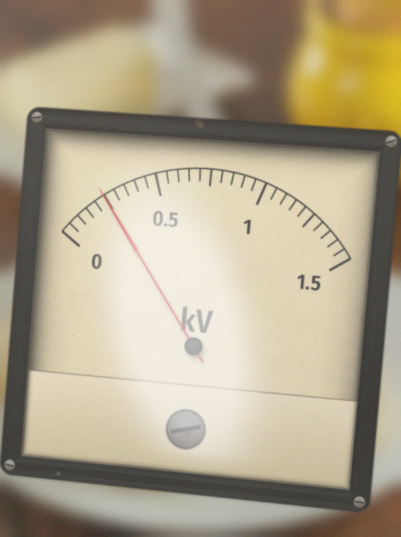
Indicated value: 0.25 kV
